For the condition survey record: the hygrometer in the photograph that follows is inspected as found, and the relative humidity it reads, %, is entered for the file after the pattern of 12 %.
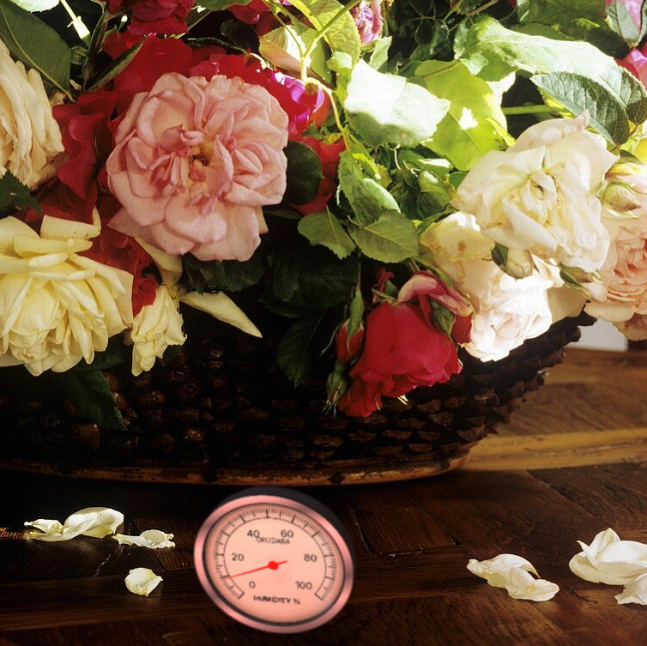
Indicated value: 10 %
